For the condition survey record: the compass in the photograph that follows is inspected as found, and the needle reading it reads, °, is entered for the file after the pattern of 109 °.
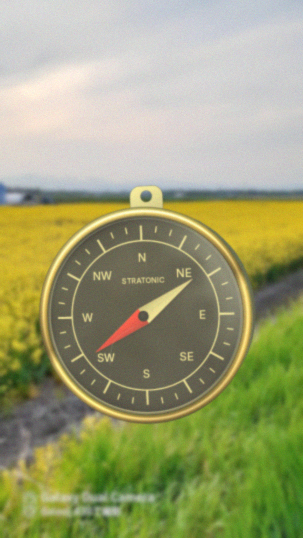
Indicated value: 235 °
